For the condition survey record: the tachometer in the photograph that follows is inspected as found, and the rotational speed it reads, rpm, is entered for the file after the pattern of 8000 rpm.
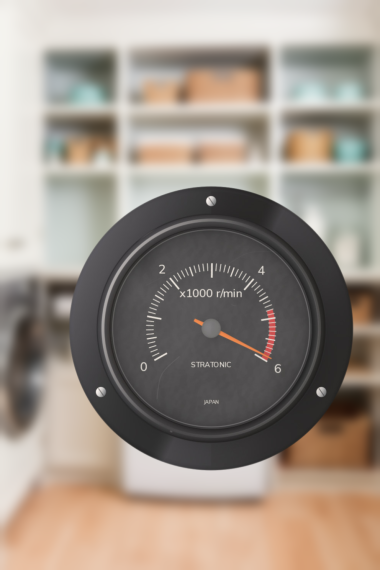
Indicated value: 5900 rpm
